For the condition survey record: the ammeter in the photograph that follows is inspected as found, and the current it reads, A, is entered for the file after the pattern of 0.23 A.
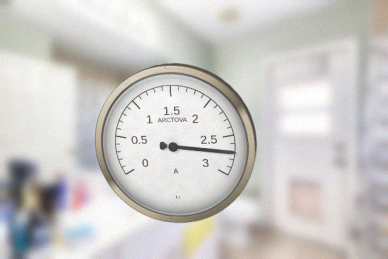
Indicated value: 2.7 A
